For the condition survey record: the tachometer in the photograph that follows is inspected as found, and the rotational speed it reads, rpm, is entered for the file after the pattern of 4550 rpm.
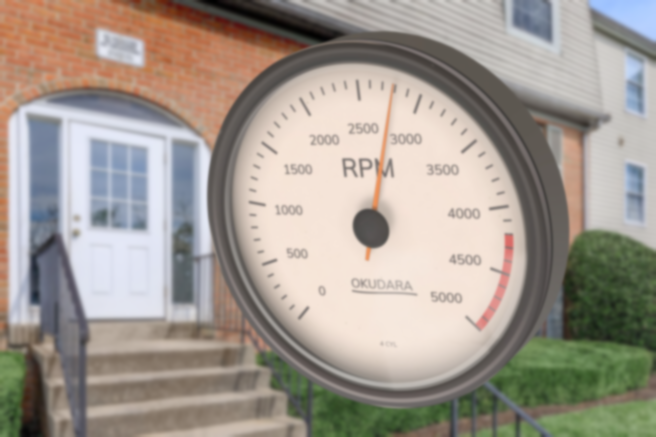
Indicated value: 2800 rpm
